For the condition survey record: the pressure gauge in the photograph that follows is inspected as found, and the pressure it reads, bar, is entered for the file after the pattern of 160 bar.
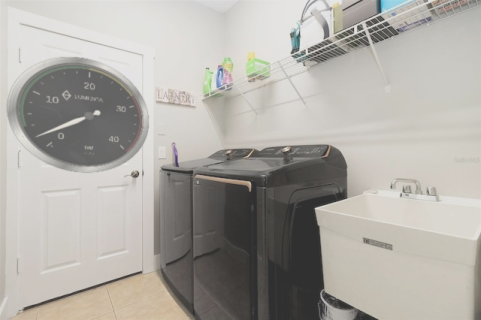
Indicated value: 2 bar
